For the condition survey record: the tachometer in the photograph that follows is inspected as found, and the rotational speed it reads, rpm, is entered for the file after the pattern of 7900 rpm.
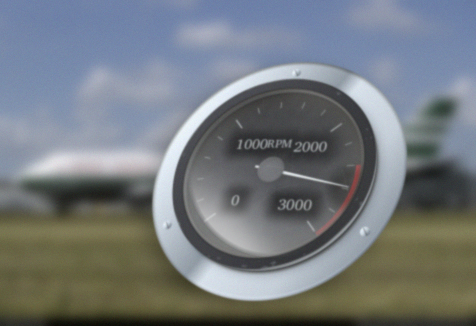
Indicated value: 2600 rpm
